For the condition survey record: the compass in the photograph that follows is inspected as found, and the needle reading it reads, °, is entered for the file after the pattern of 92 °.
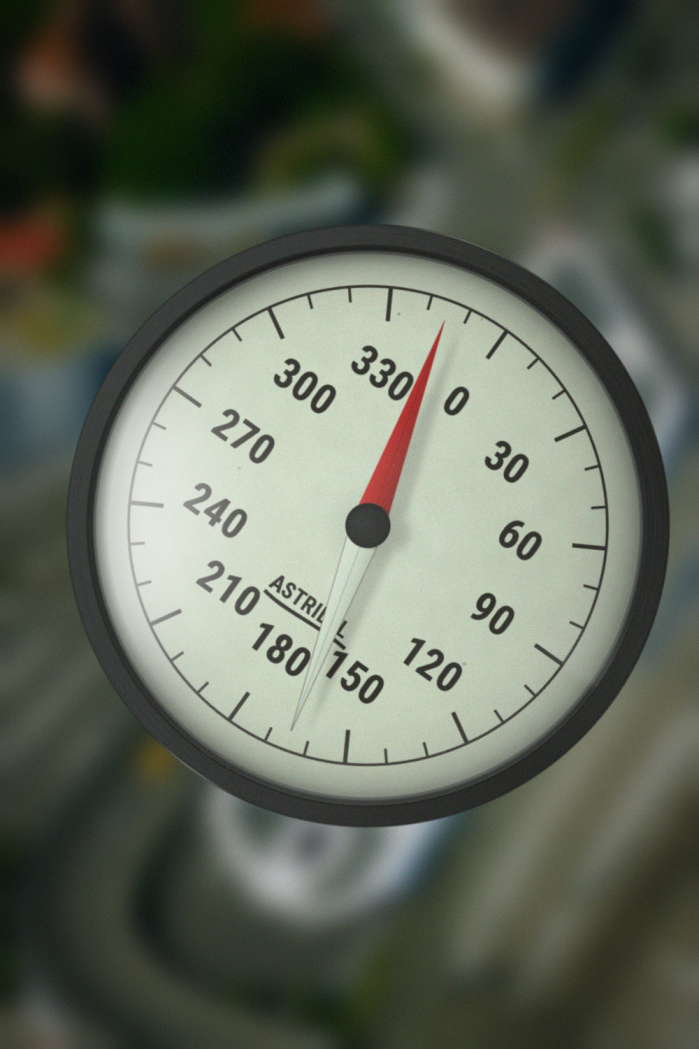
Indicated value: 345 °
